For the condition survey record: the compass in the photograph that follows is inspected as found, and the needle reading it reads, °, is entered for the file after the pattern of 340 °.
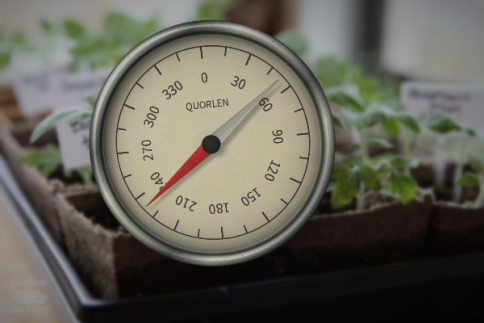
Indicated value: 232.5 °
